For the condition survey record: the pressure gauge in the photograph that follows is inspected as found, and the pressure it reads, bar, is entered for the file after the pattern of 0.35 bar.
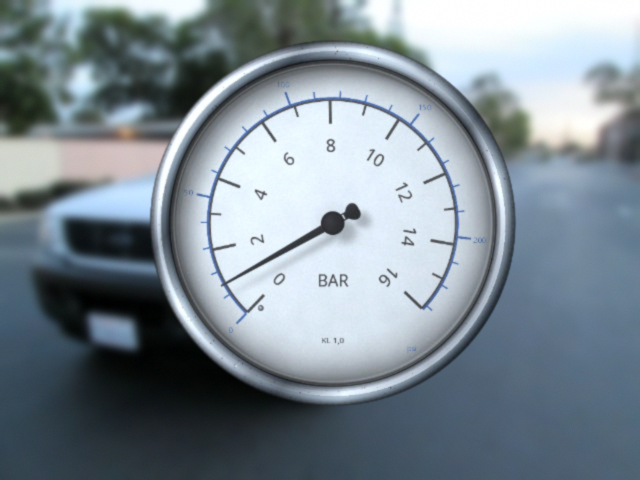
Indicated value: 1 bar
